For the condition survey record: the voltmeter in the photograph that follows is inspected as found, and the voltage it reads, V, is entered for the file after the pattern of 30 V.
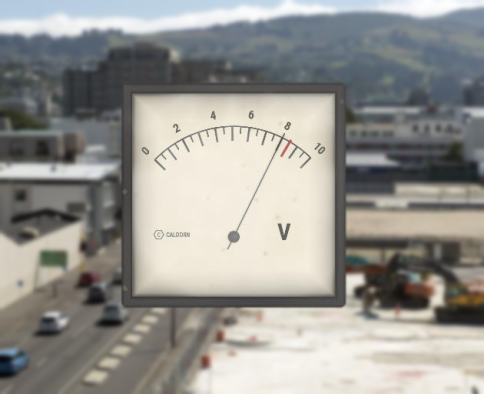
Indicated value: 8 V
